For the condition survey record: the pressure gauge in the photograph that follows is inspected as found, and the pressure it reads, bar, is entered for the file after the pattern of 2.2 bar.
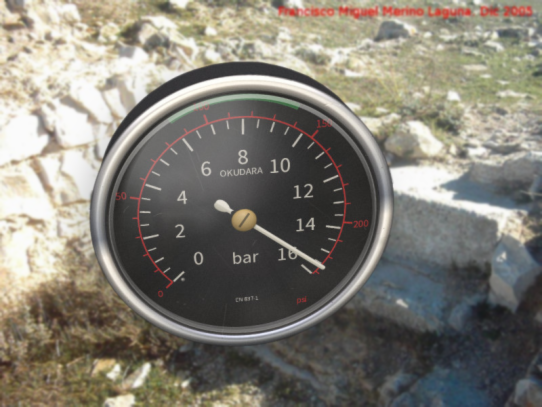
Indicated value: 15.5 bar
